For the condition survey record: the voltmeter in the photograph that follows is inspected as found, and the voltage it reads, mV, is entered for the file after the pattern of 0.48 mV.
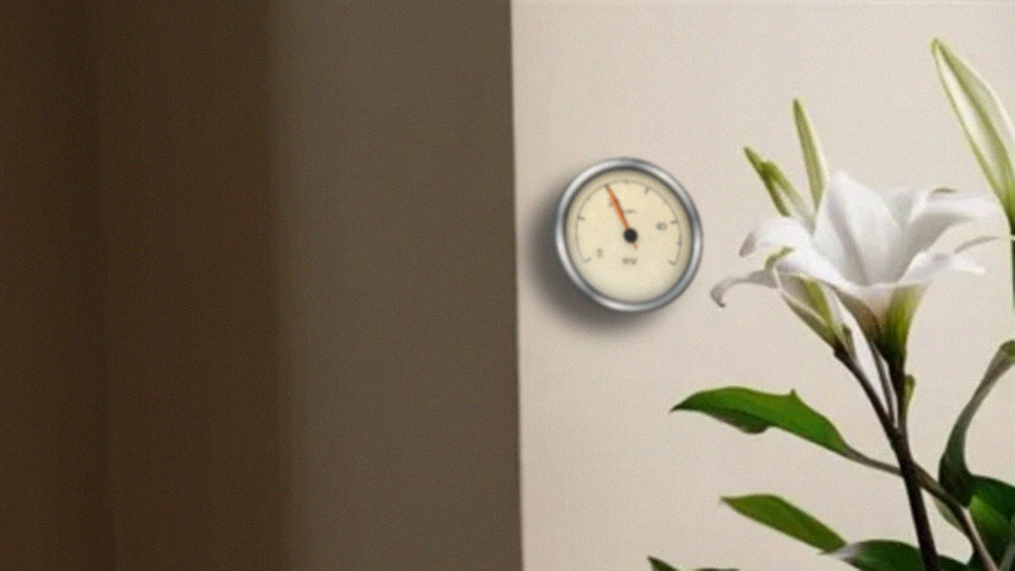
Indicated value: 20 mV
